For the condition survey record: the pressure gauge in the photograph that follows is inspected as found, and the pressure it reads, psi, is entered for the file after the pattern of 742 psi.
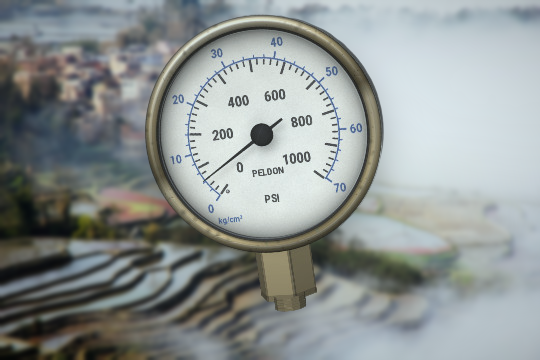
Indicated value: 60 psi
